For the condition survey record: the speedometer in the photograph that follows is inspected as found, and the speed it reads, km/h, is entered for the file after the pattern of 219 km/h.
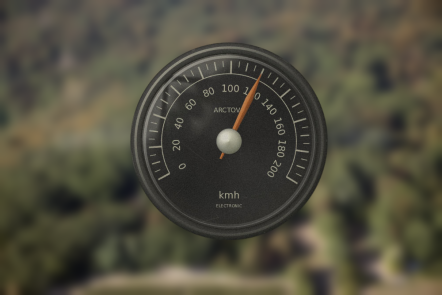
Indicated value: 120 km/h
